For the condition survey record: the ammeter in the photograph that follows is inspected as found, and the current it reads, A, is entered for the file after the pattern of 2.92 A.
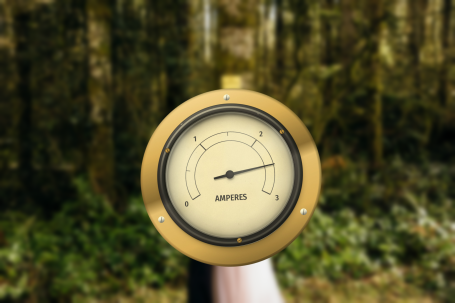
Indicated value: 2.5 A
